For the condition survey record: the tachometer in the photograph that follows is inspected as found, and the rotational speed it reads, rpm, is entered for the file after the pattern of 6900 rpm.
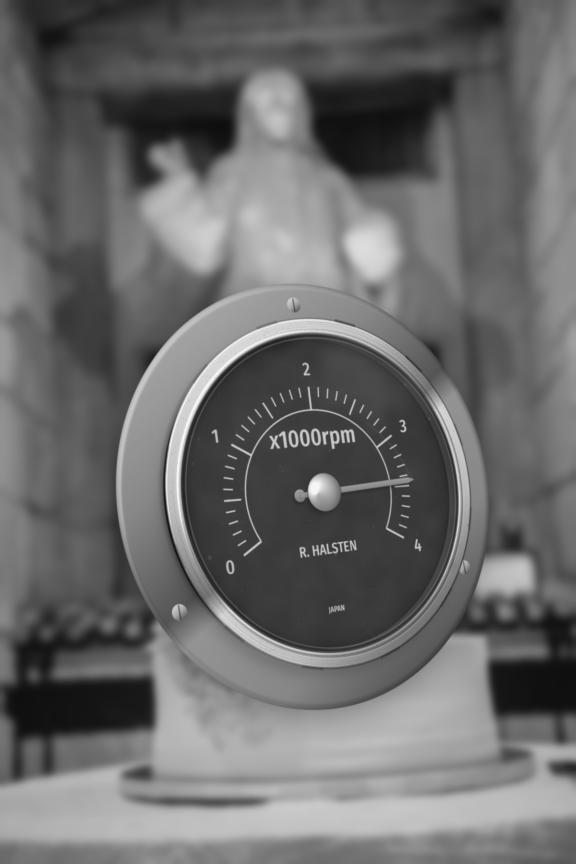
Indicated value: 3450 rpm
